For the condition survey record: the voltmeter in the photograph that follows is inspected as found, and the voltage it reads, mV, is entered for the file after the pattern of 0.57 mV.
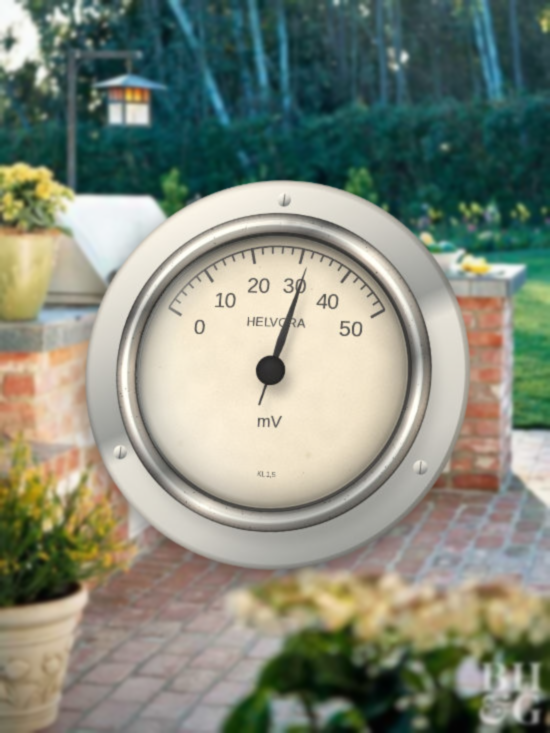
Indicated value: 32 mV
